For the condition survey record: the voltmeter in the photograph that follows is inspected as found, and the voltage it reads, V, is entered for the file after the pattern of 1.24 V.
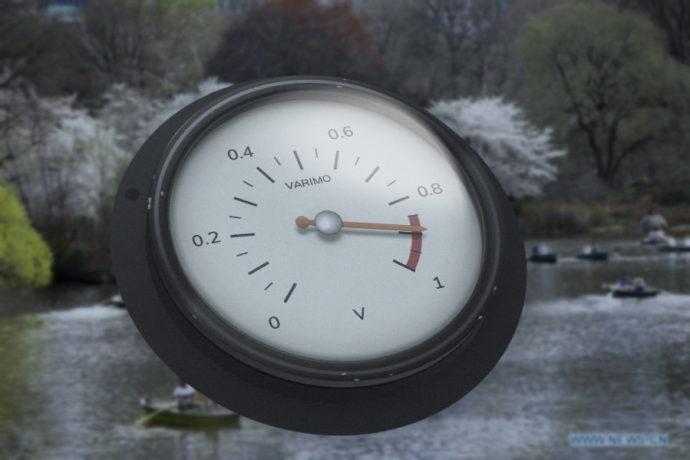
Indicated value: 0.9 V
